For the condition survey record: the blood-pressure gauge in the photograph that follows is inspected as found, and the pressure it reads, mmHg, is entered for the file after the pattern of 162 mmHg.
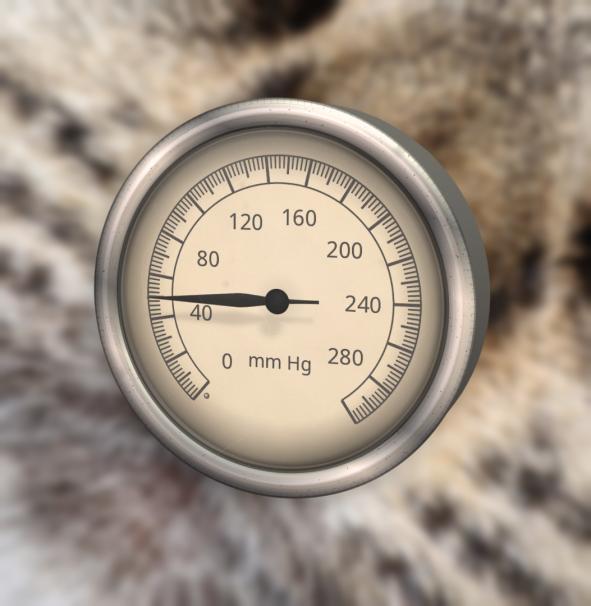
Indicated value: 50 mmHg
